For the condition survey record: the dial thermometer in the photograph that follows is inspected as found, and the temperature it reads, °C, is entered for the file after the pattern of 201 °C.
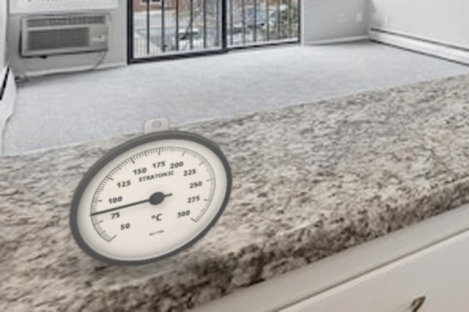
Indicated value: 87.5 °C
